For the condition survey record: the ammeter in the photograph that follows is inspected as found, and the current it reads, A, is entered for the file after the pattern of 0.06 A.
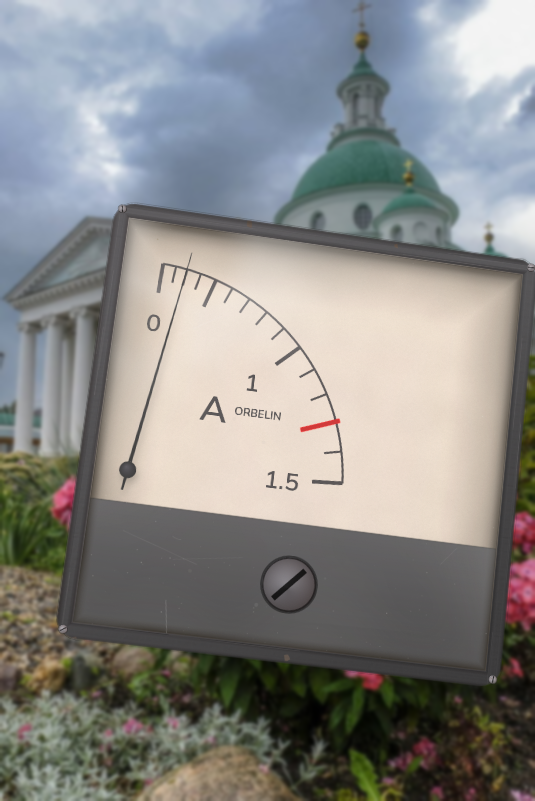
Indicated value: 0.3 A
